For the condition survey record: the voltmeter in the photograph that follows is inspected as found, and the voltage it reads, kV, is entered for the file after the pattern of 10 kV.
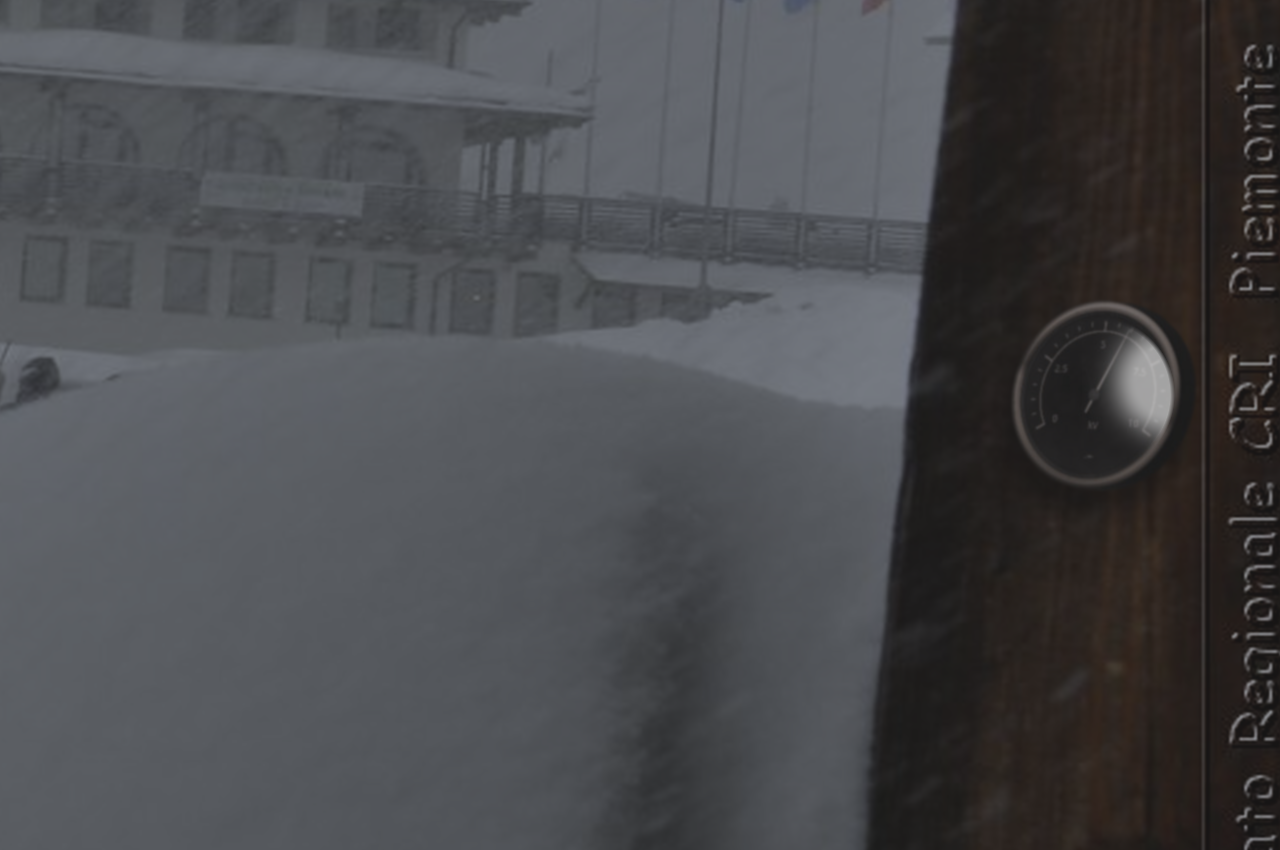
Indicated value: 6 kV
